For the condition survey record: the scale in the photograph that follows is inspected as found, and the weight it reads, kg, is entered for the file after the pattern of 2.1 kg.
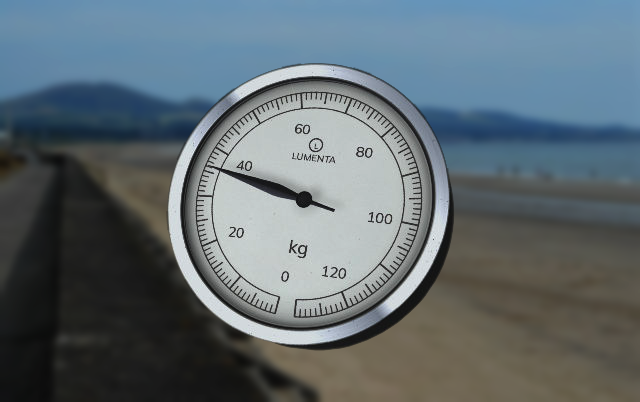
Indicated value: 36 kg
